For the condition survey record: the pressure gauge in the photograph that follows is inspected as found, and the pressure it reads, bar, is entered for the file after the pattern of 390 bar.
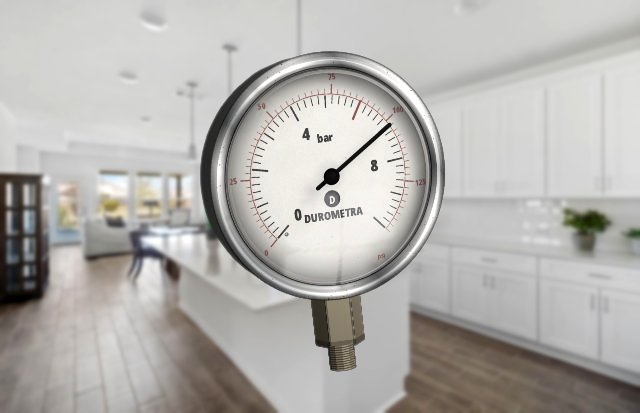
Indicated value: 7 bar
